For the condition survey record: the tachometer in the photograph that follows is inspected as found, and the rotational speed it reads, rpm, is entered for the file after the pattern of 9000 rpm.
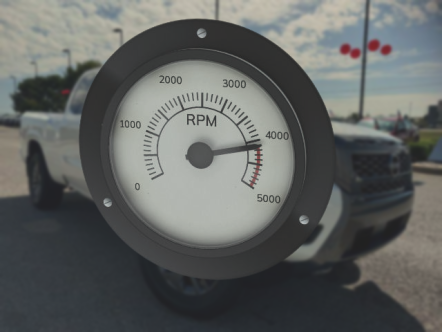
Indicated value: 4100 rpm
